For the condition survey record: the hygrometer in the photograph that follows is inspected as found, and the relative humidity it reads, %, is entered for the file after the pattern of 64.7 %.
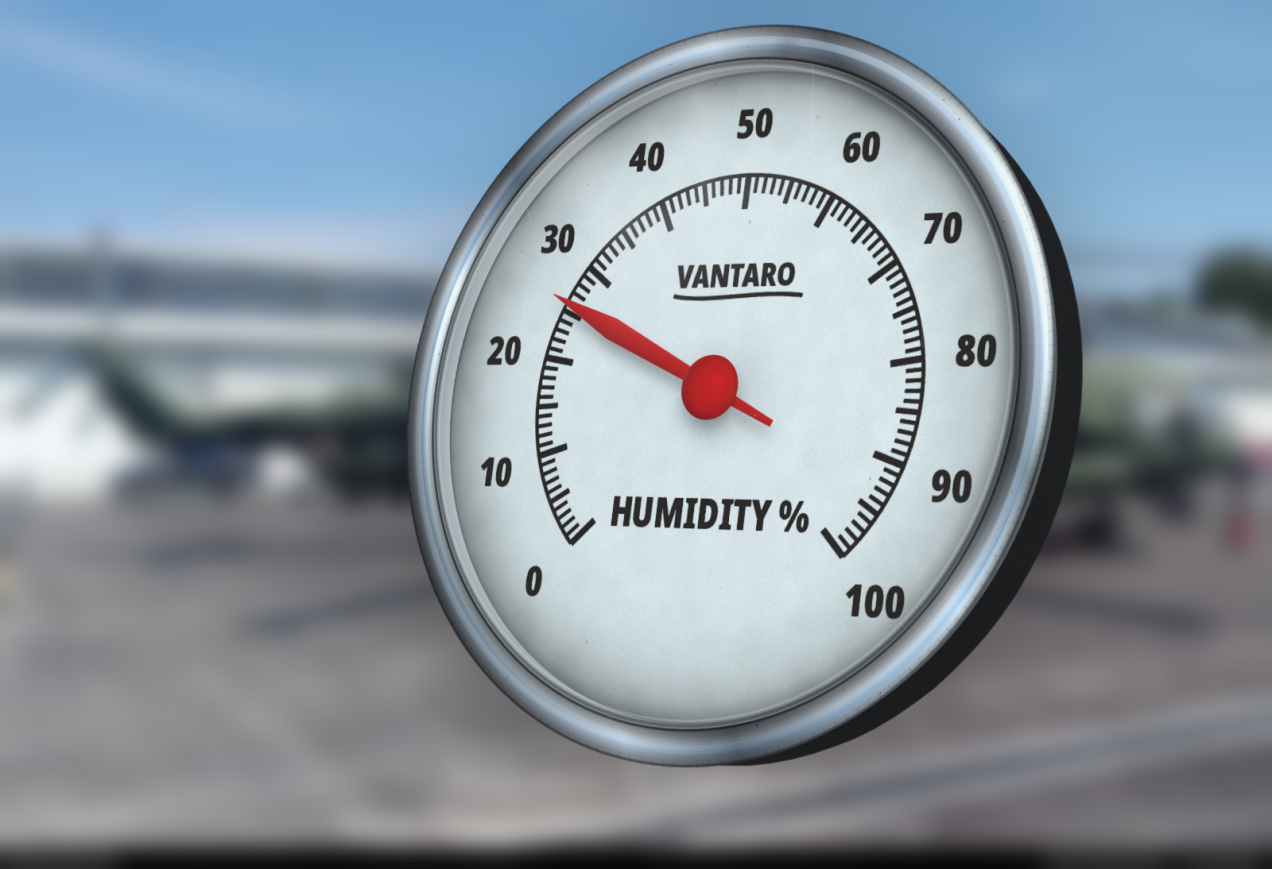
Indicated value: 26 %
